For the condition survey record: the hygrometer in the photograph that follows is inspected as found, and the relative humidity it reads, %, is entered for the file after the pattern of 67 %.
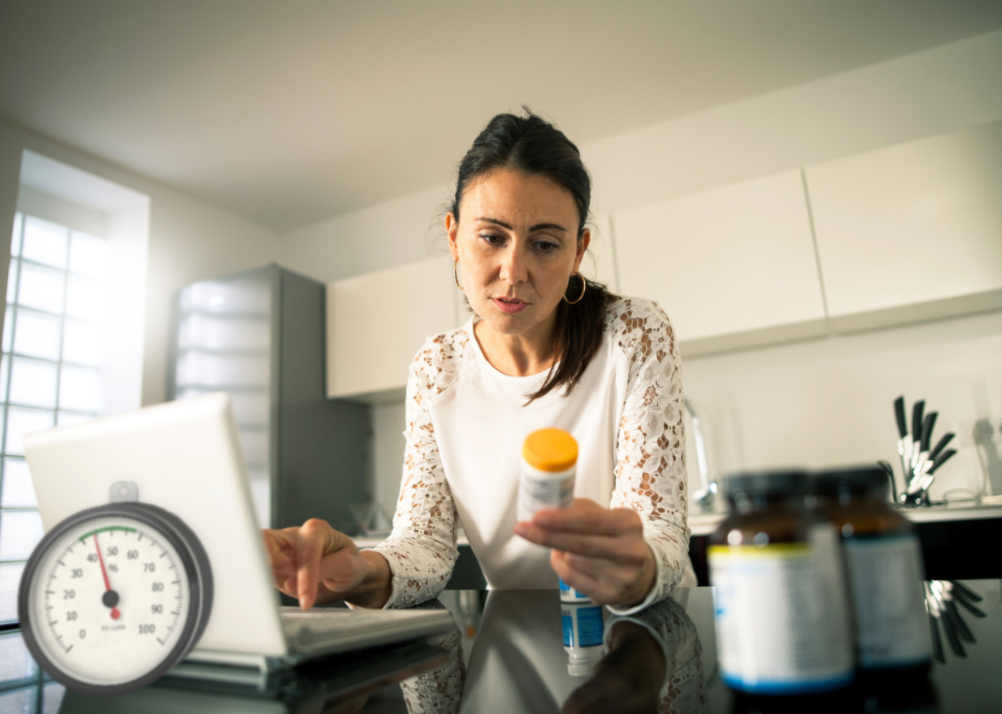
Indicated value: 45 %
